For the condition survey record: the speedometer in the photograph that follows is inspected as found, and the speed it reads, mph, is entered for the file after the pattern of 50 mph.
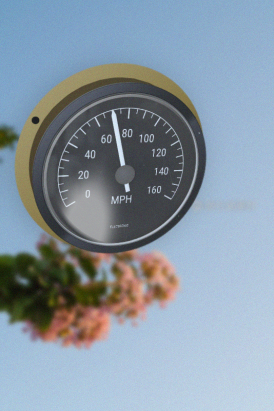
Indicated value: 70 mph
